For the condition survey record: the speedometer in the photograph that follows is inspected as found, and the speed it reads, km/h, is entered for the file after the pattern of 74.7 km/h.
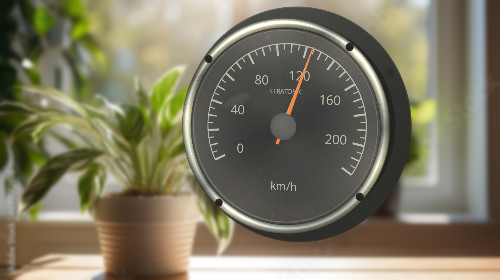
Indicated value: 125 km/h
